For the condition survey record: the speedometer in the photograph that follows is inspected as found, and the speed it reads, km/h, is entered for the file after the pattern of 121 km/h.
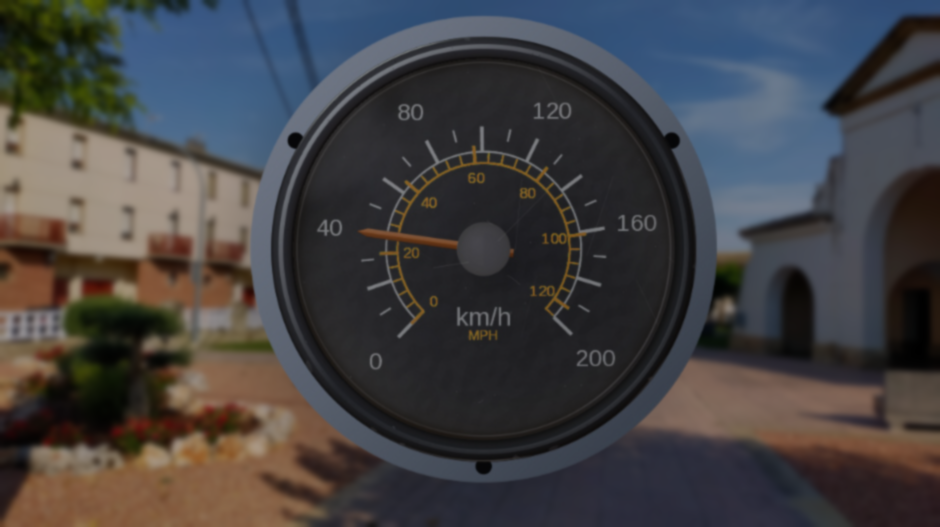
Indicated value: 40 km/h
